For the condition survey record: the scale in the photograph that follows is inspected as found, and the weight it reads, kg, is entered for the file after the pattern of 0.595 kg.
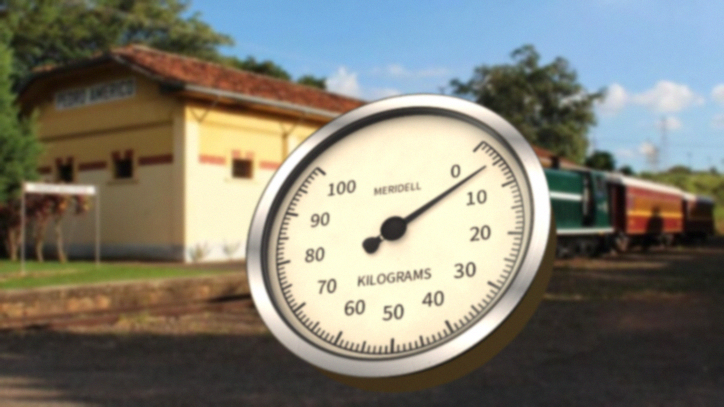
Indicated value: 5 kg
